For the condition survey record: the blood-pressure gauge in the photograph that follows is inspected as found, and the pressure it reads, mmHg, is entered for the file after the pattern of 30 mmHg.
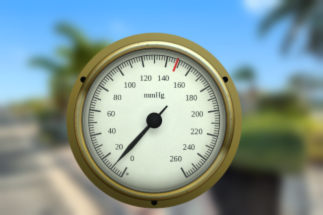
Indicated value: 10 mmHg
